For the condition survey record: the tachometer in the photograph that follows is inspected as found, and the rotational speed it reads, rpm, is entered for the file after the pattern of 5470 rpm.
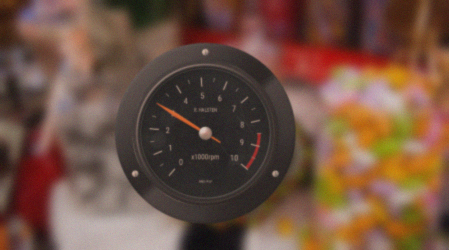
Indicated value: 3000 rpm
